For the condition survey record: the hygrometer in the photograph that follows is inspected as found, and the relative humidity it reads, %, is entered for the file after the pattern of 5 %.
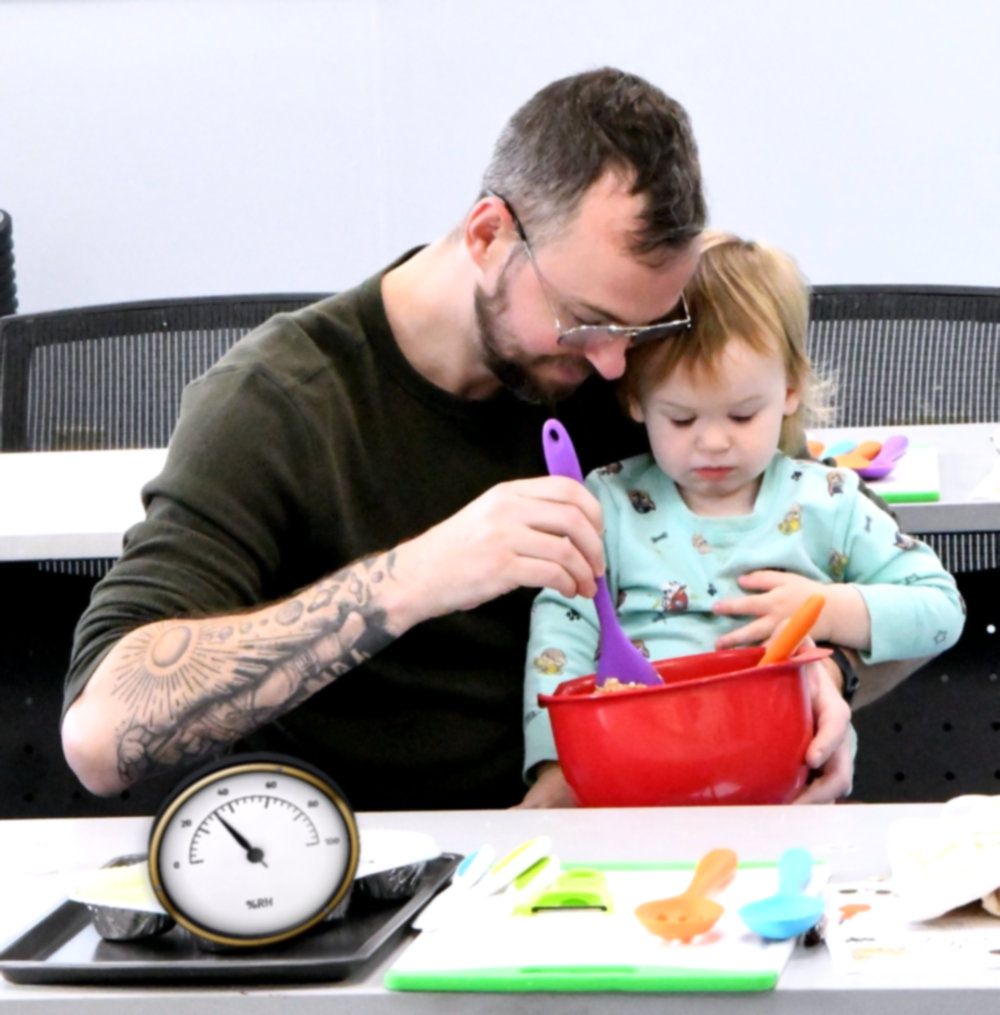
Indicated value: 32 %
